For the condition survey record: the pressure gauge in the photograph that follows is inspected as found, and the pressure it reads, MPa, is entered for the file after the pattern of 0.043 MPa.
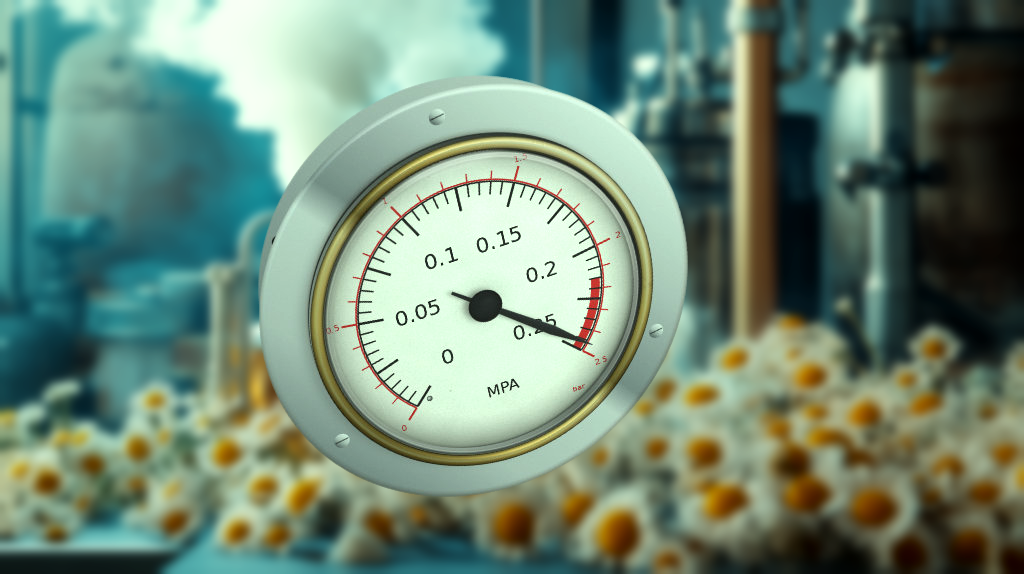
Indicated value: 0.245 MPa
